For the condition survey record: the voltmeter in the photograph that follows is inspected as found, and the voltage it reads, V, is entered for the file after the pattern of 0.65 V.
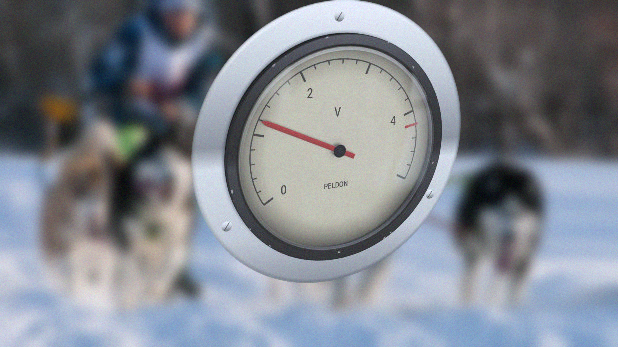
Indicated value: 1.2 V
